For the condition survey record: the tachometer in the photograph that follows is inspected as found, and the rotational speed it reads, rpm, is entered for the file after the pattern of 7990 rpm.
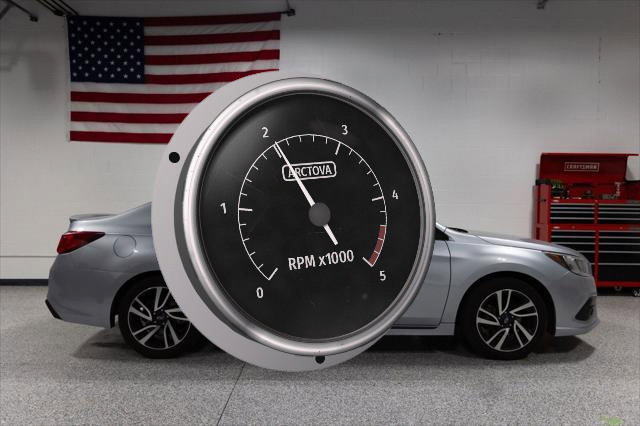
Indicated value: 2000 rpm
